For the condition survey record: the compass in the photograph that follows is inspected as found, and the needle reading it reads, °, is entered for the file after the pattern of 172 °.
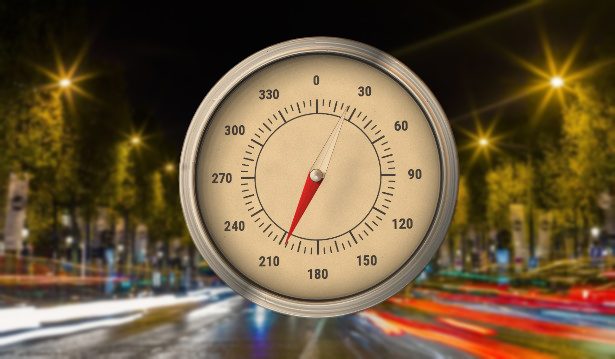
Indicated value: 205 °
